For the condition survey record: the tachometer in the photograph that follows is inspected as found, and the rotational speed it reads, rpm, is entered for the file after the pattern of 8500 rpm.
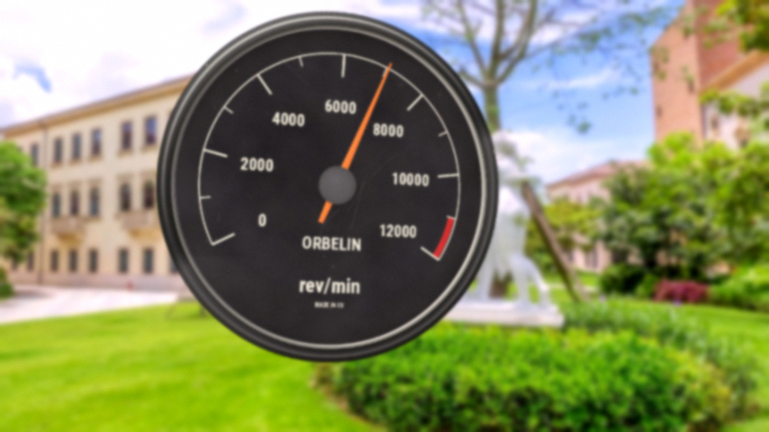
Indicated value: 7000 rpm
